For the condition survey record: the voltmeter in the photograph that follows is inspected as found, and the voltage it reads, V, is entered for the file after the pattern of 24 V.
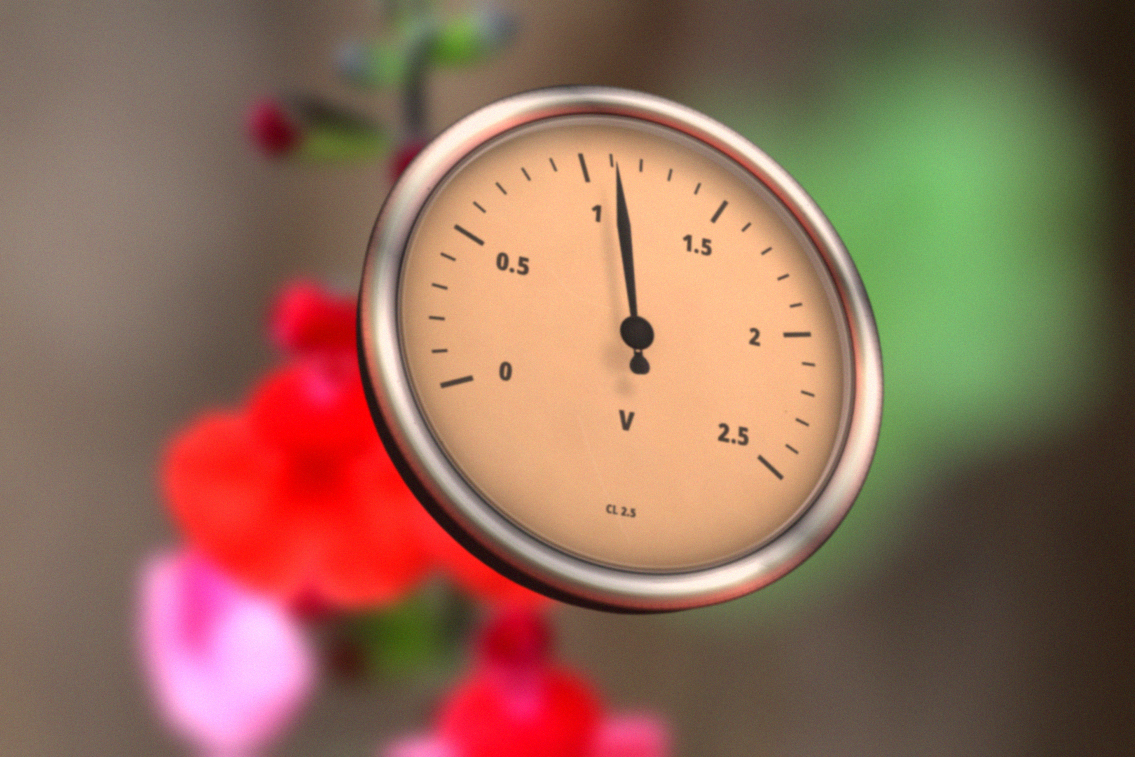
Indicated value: 1.1 V
